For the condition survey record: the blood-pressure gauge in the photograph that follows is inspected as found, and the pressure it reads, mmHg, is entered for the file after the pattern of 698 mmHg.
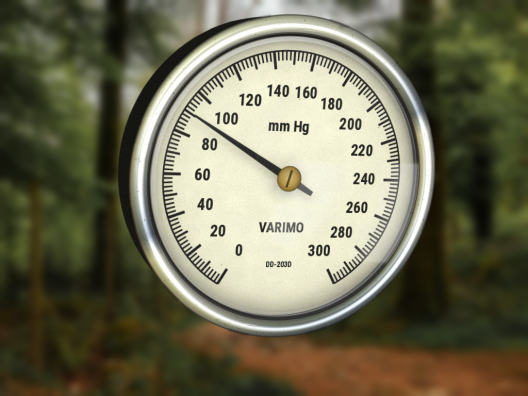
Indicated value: 90 mmHg
